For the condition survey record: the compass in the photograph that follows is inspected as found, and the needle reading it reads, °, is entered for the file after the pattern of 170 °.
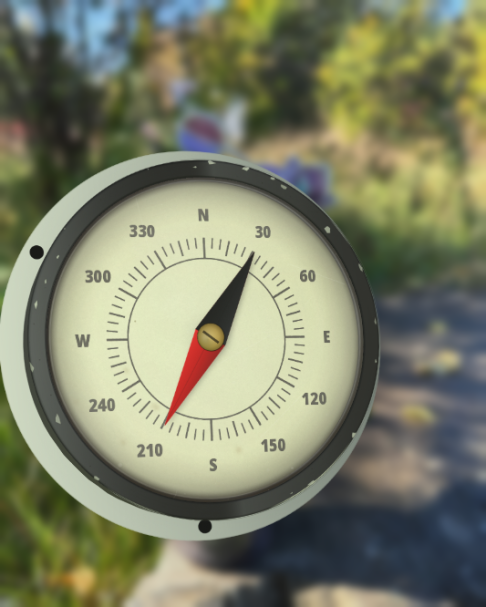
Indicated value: 210 °
